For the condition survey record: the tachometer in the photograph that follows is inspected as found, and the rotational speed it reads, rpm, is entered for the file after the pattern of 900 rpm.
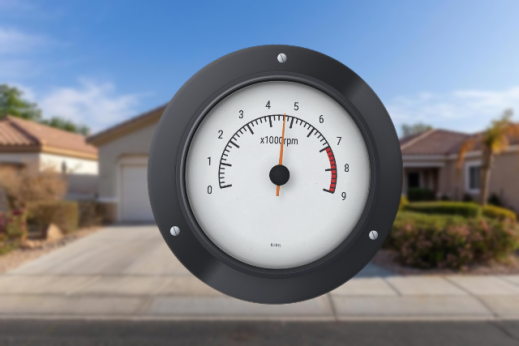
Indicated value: 4600 rpm
